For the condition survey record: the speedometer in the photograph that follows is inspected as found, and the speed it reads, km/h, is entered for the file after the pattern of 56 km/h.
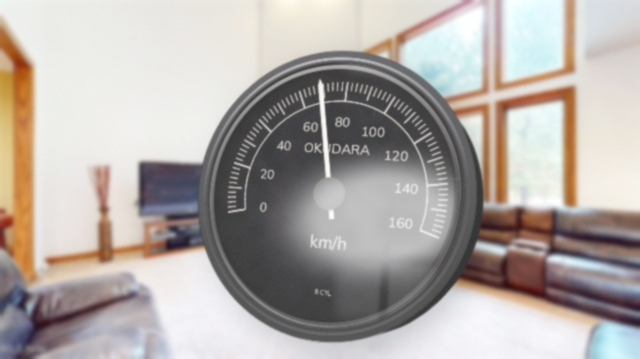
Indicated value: 70 km/h
